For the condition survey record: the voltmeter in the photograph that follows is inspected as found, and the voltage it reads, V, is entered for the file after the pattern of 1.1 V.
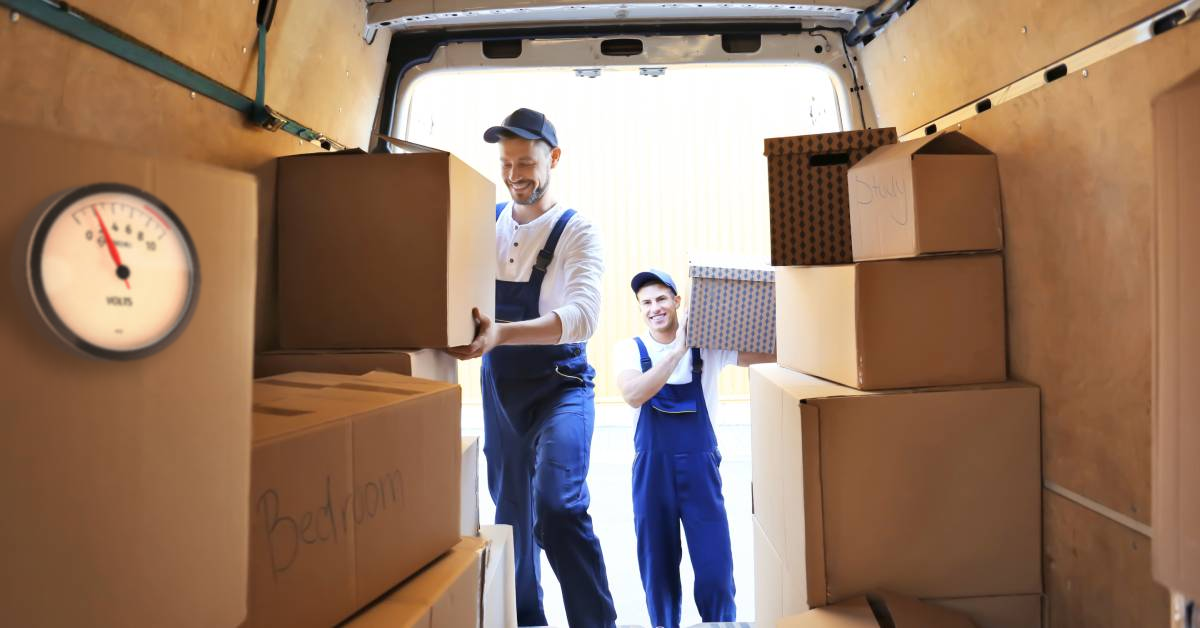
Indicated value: 2 V
